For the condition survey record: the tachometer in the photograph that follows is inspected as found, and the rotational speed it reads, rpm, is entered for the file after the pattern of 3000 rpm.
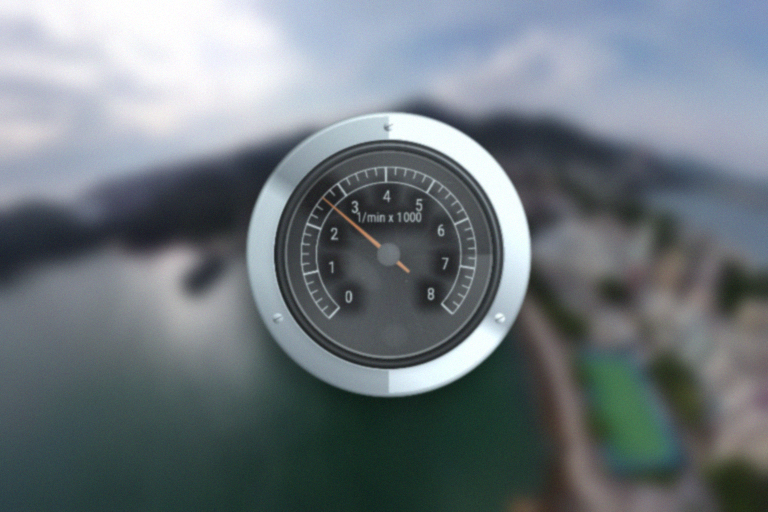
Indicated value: 2600 rpm
